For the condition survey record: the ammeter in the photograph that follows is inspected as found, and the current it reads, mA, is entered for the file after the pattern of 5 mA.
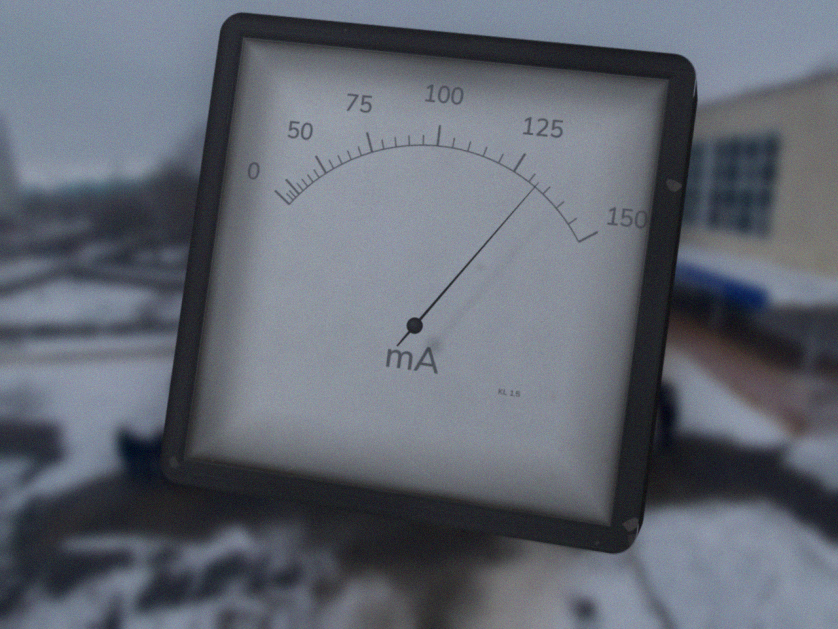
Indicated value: 132.5 mA
